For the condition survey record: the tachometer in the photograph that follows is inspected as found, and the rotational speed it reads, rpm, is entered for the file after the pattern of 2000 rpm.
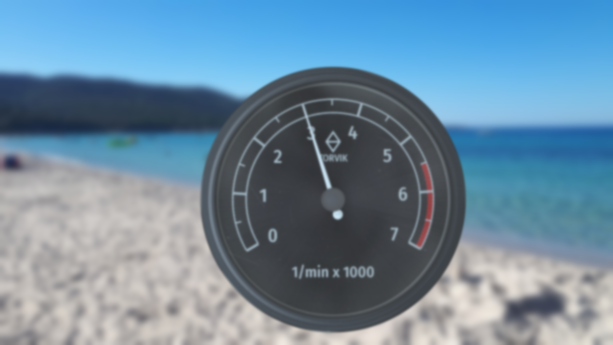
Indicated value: 3000 rpm
